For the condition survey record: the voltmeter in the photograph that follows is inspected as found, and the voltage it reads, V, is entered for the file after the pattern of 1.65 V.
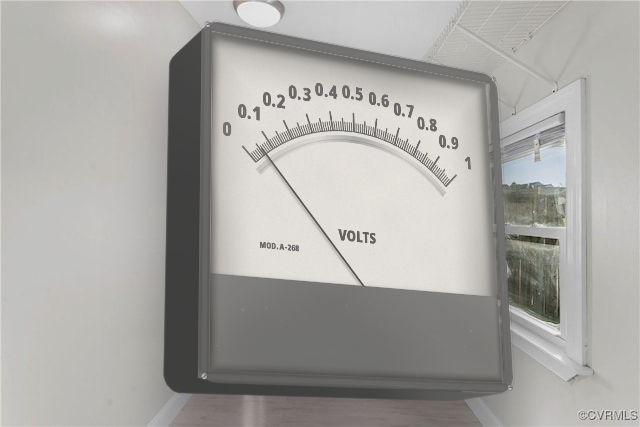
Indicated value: 0.05 V
